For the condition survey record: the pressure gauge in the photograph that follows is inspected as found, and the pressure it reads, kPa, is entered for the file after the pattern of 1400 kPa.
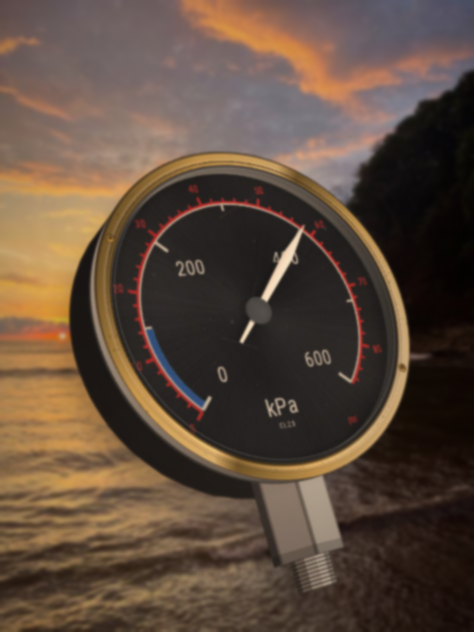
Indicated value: 400 kPa
